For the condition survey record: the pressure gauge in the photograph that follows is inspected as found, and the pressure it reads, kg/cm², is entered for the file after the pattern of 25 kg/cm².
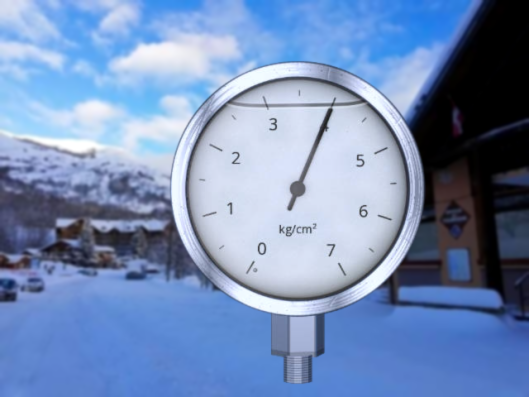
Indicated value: 4 kg/cm²
